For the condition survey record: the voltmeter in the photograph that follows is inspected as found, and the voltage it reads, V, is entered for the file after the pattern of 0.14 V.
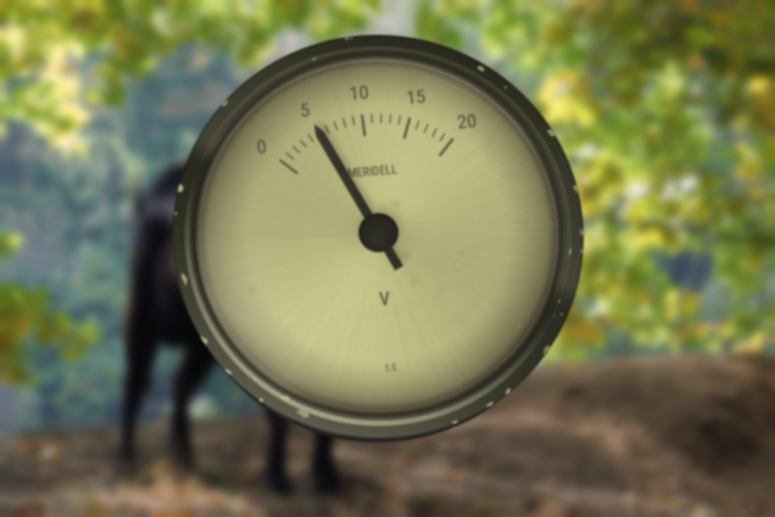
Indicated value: 5 V
